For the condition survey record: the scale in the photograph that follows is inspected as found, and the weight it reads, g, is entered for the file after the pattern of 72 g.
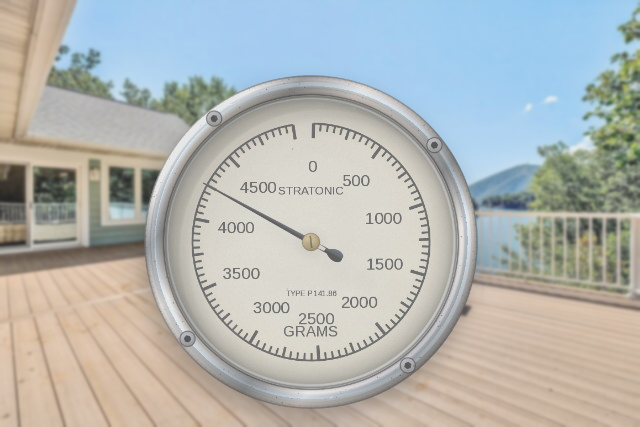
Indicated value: 4250 g
